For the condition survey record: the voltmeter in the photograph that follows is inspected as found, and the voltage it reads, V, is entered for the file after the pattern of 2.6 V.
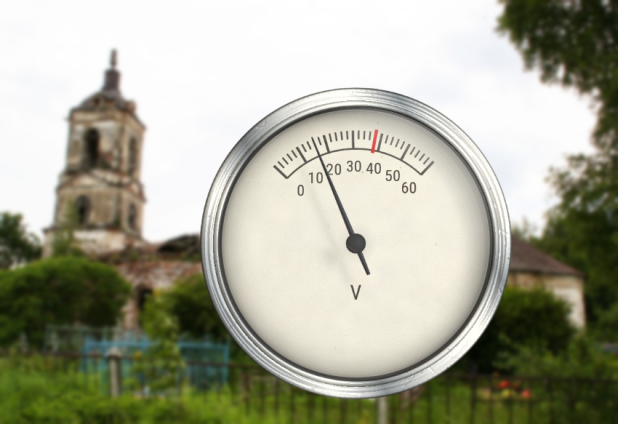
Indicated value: 16 V
